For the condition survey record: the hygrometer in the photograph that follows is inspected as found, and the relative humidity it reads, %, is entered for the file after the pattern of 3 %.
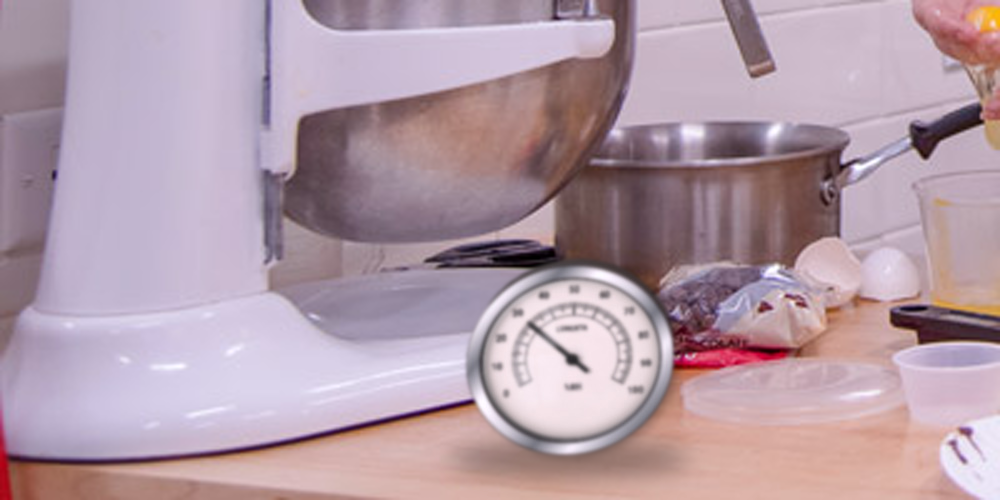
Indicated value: 30 %
